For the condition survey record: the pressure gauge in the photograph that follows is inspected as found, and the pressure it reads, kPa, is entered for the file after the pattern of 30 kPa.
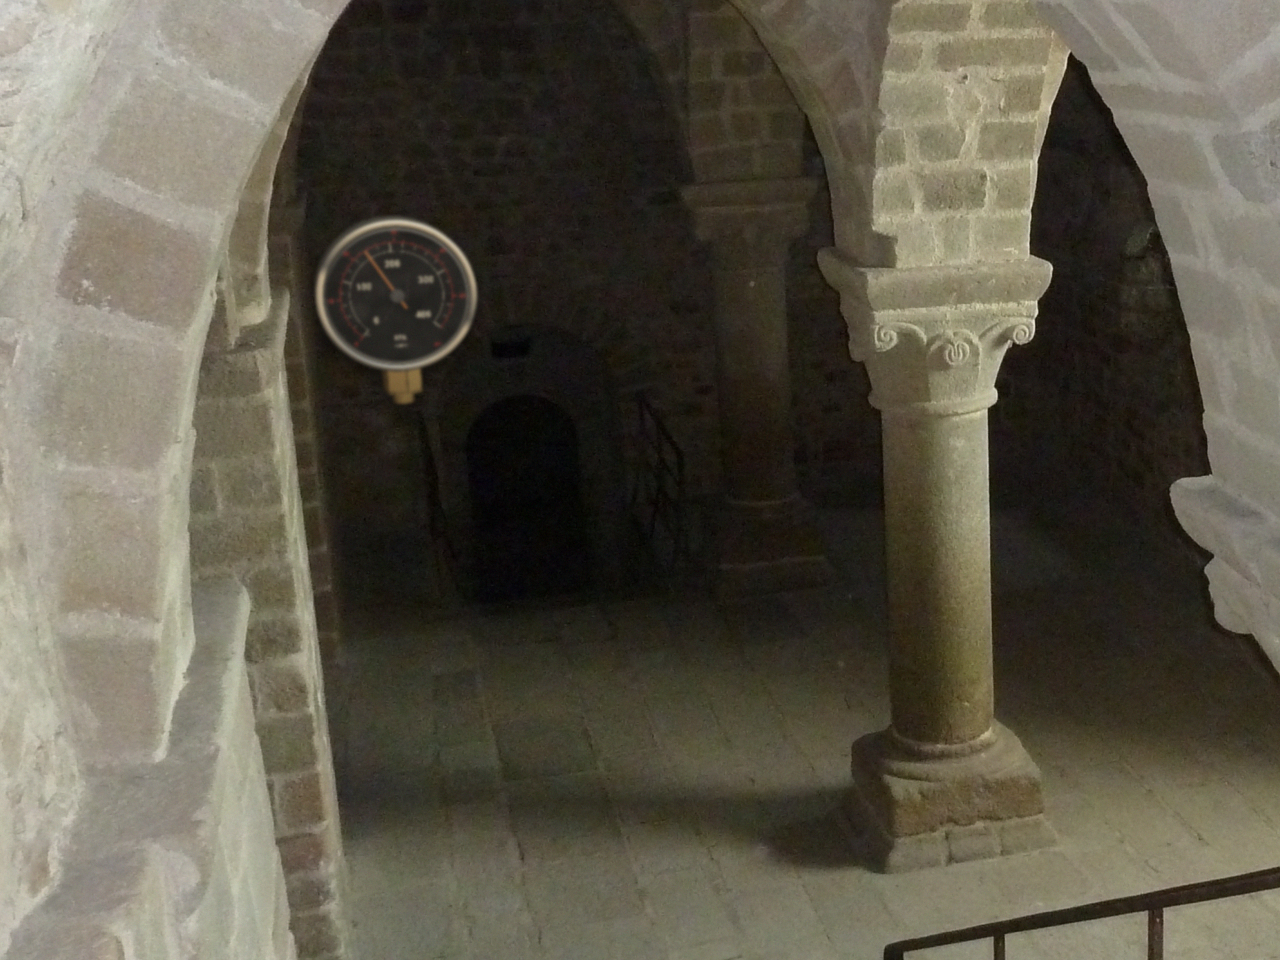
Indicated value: 160 kPa
